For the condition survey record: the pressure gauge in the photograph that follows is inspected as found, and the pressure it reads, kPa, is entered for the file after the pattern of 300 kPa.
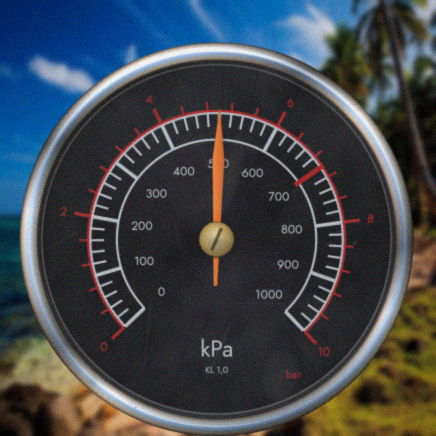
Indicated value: 500 kPa
